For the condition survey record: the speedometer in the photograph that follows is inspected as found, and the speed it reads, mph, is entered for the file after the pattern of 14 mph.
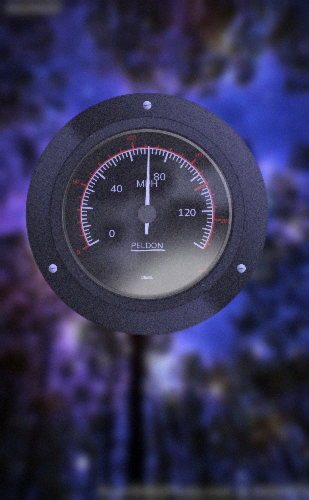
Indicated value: 70 mph
